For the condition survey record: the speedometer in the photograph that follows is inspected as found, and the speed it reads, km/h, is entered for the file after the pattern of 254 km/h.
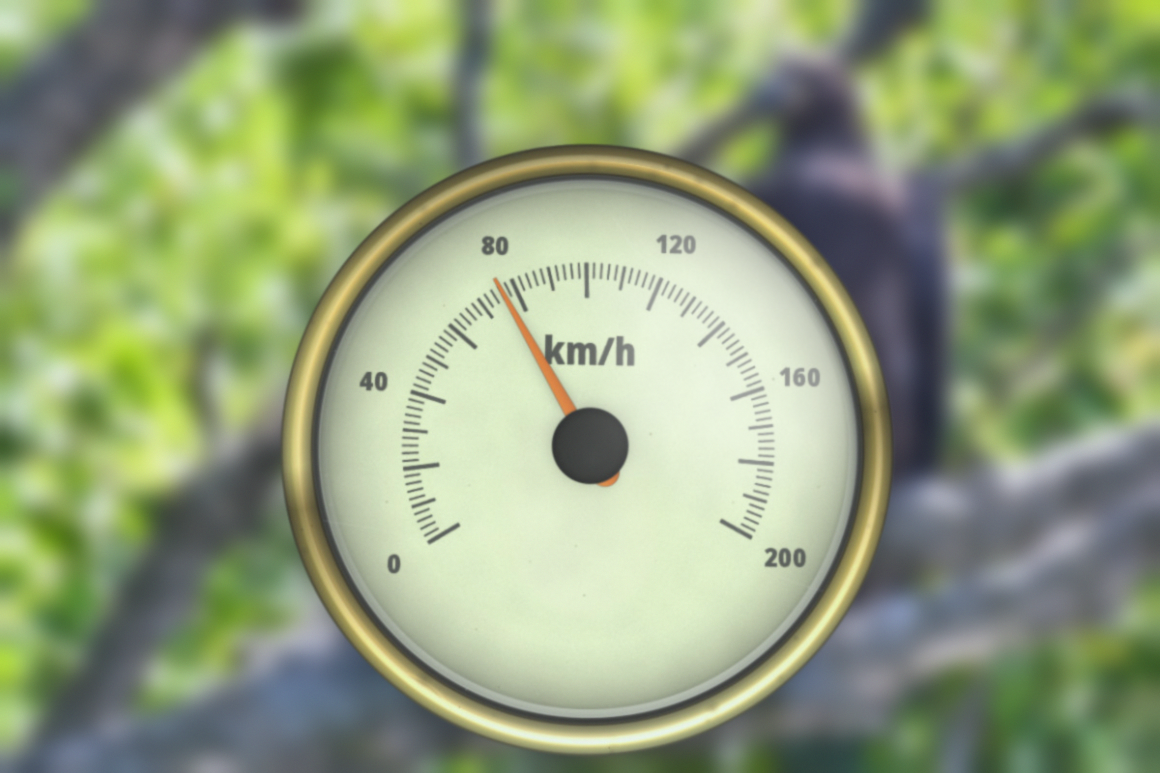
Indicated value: 76 km/h
